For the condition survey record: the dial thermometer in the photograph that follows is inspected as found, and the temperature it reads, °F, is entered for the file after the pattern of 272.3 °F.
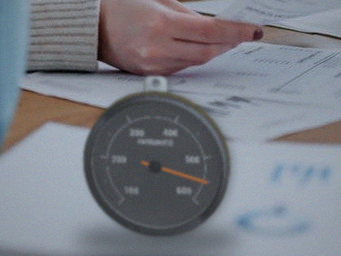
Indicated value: 550 °F
